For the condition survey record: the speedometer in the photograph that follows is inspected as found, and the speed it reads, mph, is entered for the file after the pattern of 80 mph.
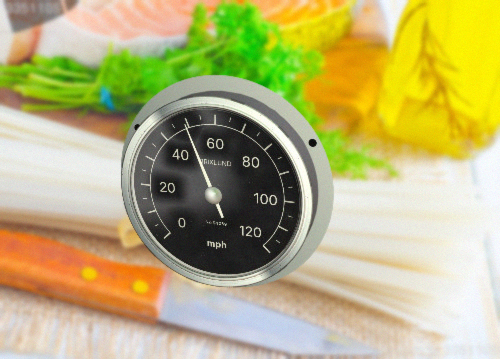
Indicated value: 50 mph
